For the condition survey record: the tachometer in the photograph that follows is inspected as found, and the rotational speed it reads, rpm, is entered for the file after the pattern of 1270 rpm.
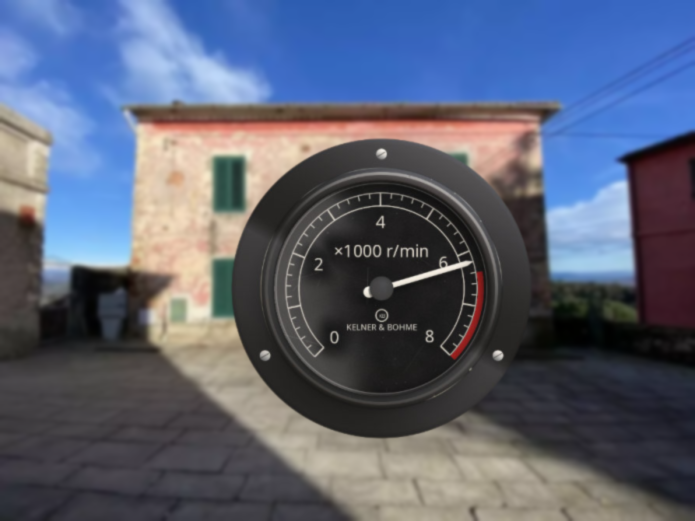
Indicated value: 6200 rpm
